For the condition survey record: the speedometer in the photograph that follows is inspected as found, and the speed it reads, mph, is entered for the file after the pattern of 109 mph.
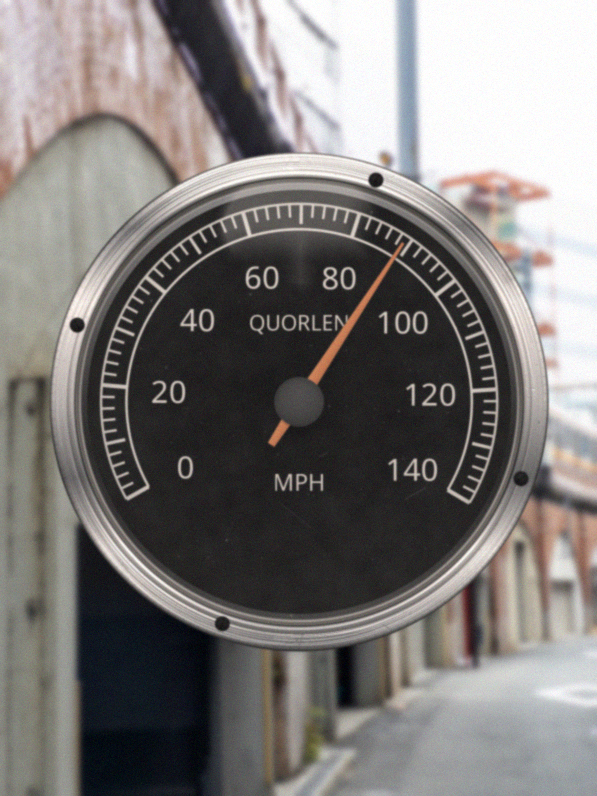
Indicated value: 89 mph
